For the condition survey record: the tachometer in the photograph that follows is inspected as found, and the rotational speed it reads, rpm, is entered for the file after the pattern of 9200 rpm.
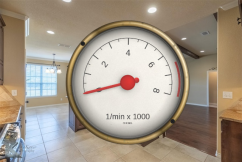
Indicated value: 0 rpm
